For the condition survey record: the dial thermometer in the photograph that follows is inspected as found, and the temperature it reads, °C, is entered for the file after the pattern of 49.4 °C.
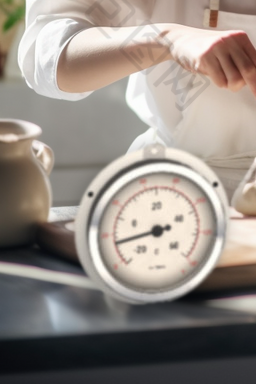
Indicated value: -10 °C
